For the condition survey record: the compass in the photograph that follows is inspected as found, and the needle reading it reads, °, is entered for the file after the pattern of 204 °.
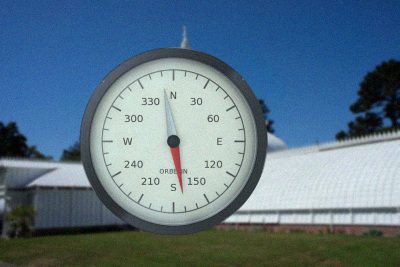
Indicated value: 170 °
